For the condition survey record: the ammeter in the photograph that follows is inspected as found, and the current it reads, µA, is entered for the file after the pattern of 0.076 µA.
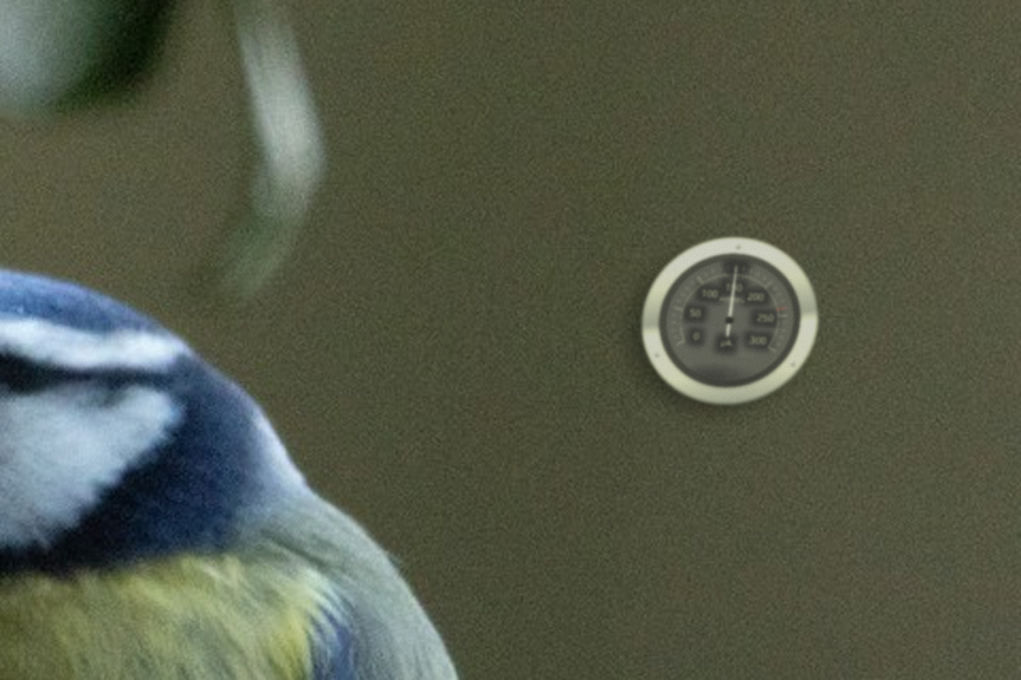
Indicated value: 150 µA
